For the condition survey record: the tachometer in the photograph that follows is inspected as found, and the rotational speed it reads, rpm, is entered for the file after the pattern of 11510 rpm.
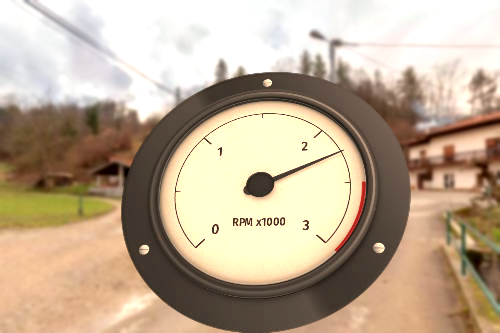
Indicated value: 2250 rpm
